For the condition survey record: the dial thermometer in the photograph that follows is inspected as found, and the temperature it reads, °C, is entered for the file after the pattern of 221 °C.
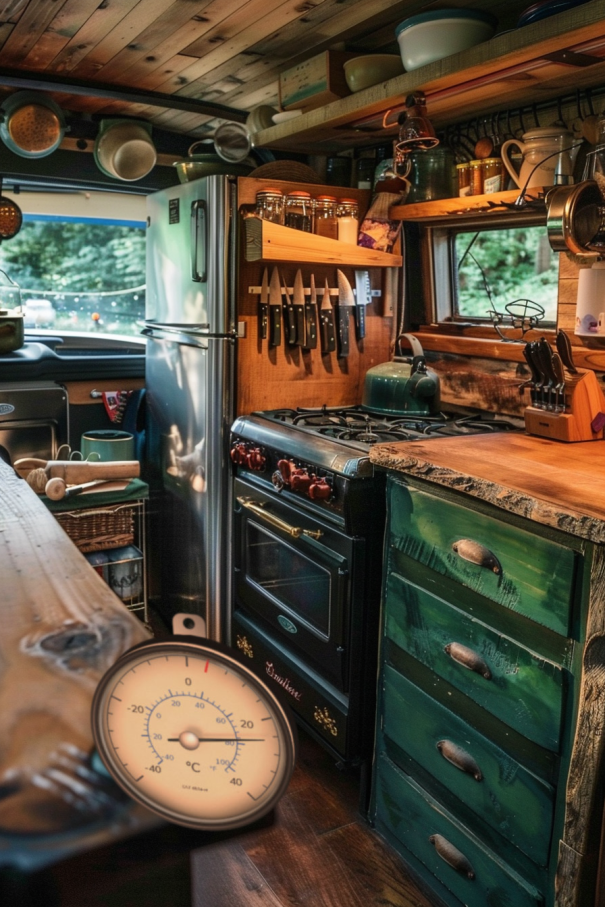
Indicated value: 24 °C
